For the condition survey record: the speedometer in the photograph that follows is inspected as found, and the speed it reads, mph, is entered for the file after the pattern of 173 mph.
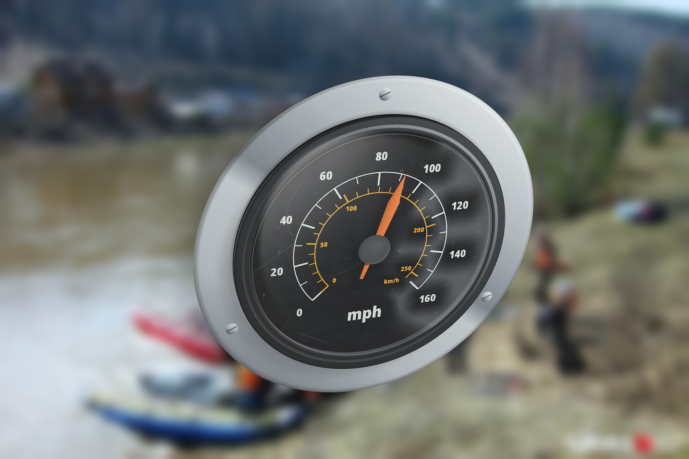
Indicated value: 90 mph
